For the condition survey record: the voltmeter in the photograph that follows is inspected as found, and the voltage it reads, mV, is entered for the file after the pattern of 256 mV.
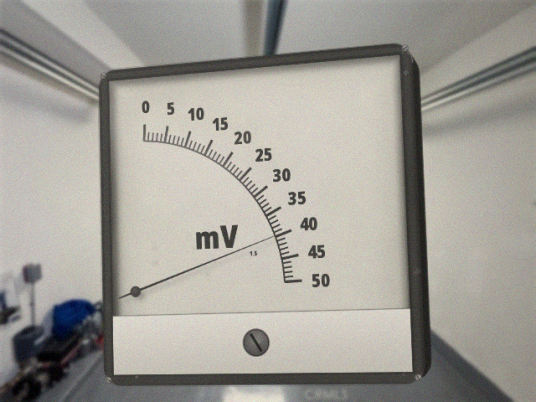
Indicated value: 40 mV
